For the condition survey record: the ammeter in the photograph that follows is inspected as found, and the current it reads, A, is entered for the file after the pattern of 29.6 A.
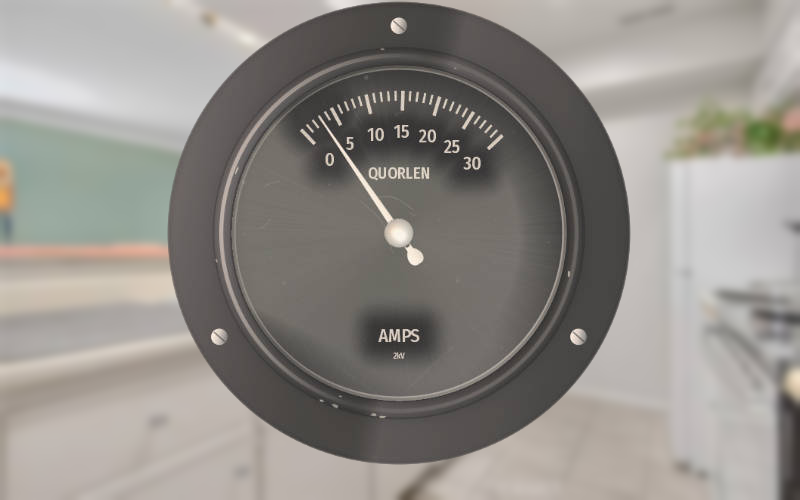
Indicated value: 3 A
